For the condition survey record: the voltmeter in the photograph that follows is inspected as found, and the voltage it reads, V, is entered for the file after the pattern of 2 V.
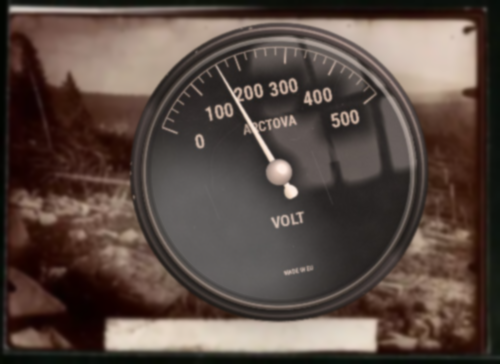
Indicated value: 160 V
